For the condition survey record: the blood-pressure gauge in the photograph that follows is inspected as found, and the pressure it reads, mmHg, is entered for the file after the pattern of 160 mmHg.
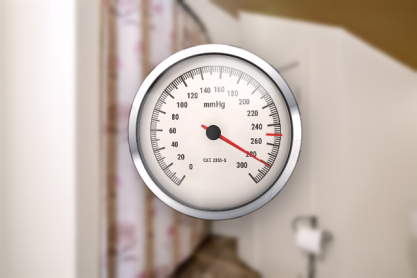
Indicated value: 280 mmHg
